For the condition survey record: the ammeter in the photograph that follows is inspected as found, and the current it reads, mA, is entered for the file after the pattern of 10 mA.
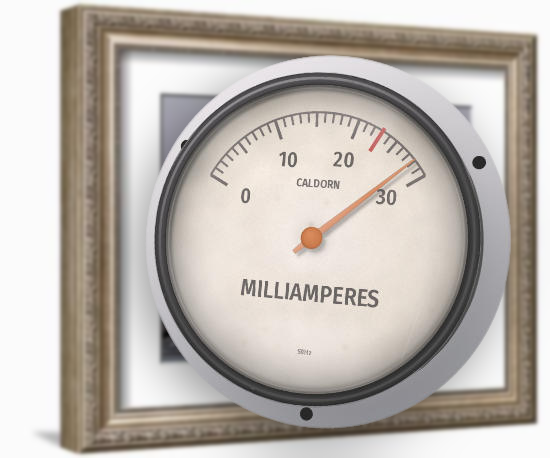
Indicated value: 28 mA
